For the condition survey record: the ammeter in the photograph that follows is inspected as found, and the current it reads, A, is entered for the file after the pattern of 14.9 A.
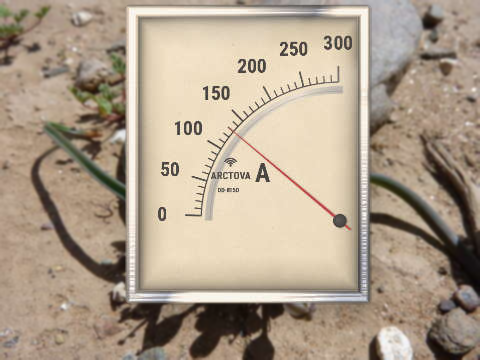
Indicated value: 130 A
